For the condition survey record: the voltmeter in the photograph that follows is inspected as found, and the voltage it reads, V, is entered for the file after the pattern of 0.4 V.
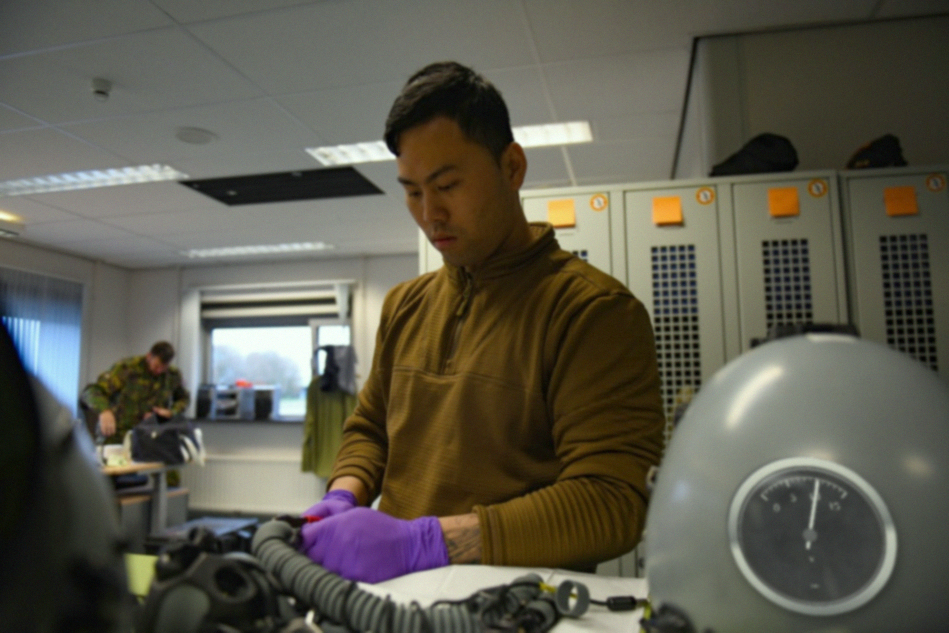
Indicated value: 10 V
